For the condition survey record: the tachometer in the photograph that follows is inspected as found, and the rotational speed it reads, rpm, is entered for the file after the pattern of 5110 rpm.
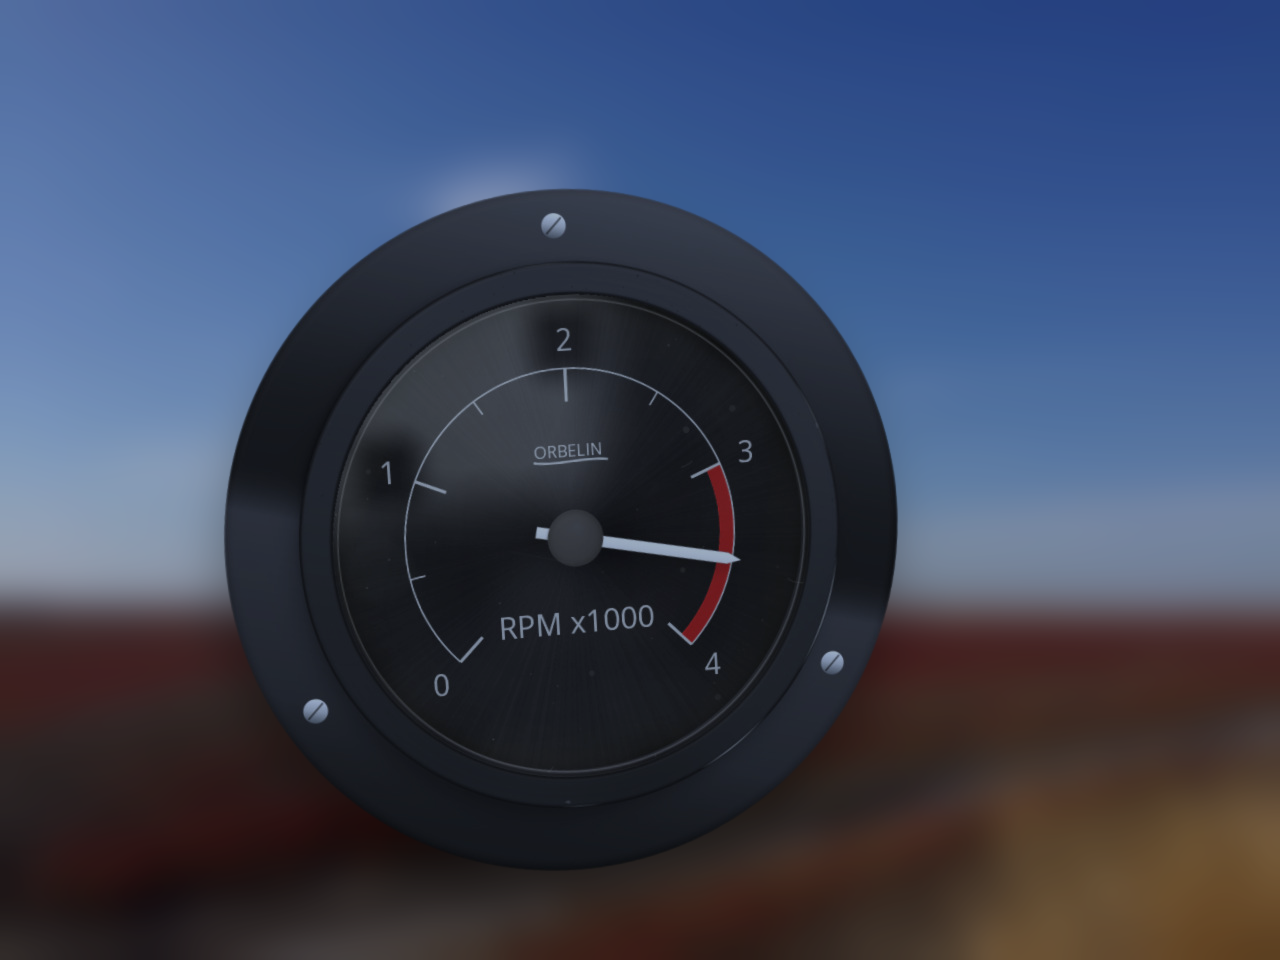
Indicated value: 3500 rpm
